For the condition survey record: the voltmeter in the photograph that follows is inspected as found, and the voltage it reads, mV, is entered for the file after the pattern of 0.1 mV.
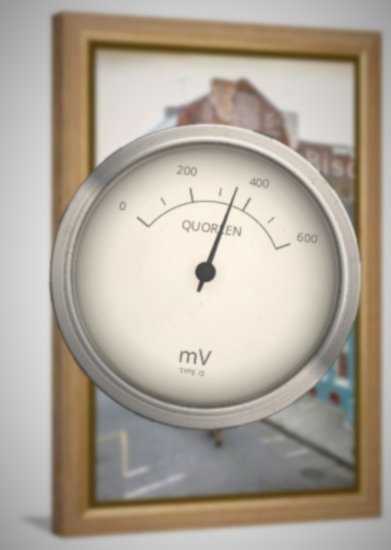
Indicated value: 350 mV
